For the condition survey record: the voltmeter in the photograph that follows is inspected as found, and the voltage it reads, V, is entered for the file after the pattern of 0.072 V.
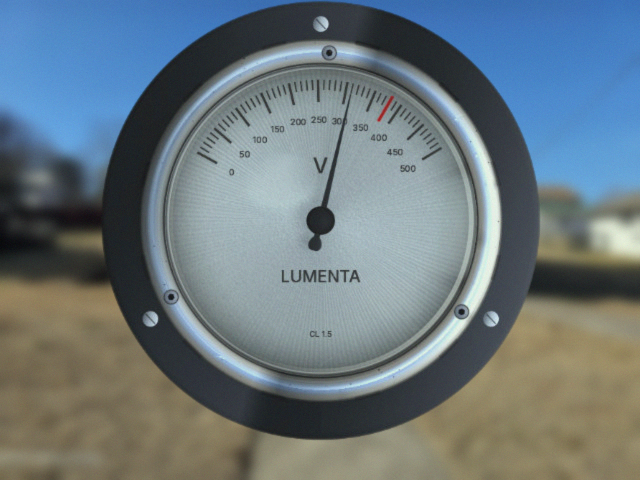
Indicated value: 310 V
